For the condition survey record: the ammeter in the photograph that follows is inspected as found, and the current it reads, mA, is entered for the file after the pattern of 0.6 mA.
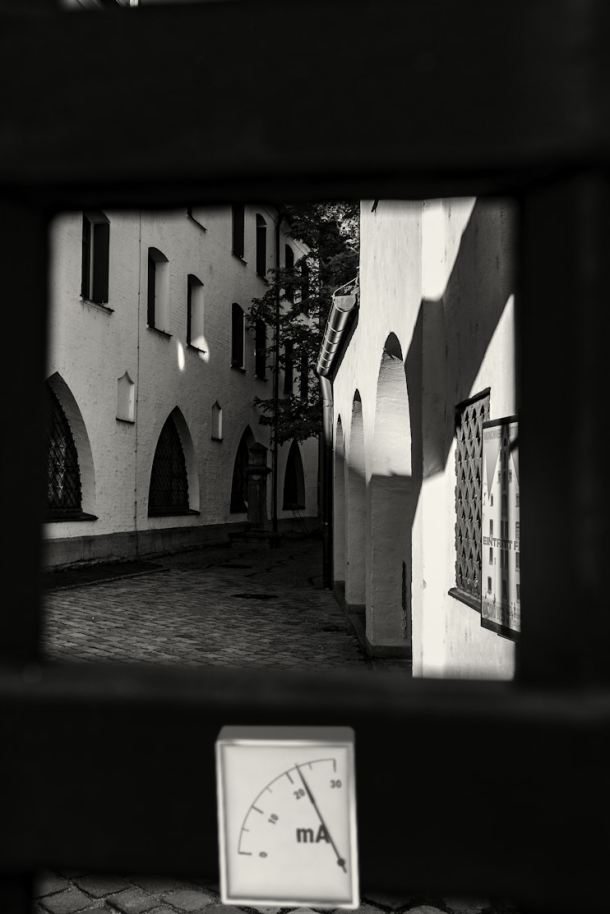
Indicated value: 22.5 mA
